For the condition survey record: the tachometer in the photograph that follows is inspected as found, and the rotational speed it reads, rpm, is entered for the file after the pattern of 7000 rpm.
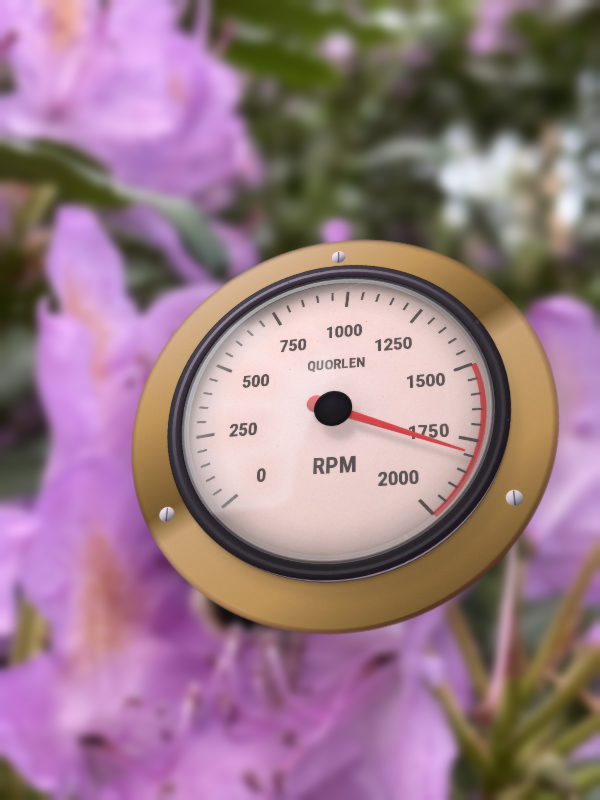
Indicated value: 1800 rpm
